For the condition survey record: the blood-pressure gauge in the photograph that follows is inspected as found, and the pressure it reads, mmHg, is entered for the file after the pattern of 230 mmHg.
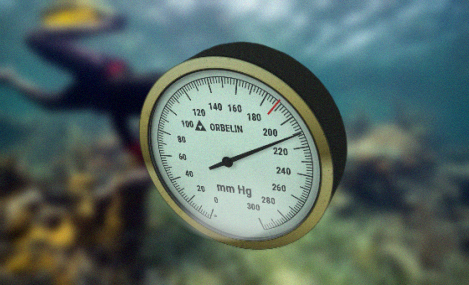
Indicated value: 210 mmHg
